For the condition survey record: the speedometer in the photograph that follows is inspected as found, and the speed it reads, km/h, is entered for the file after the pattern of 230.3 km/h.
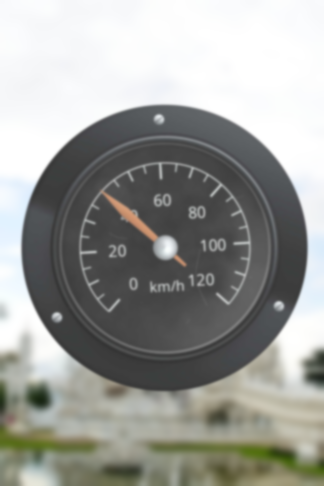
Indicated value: 40 km/h
